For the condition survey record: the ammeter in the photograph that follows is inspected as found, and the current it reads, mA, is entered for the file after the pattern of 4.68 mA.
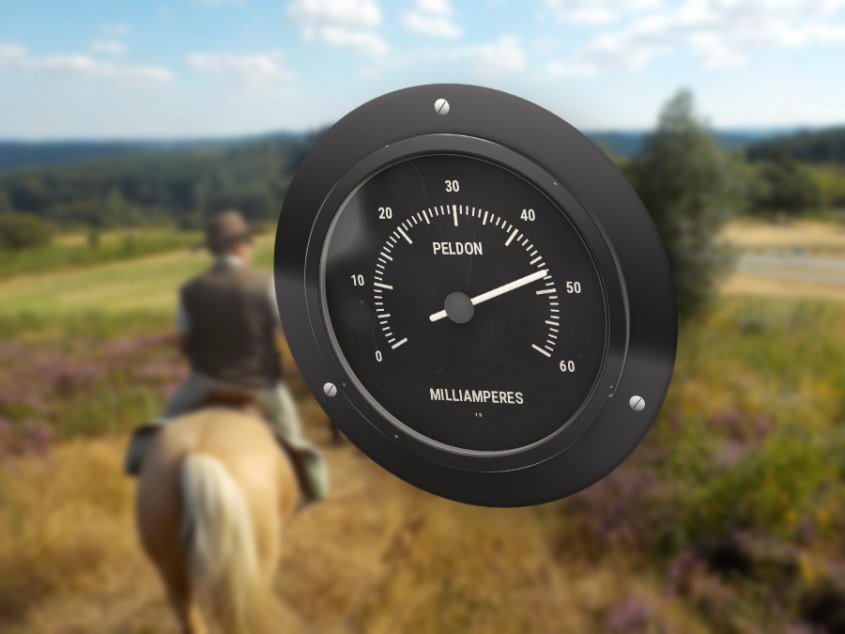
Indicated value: 47 mA
